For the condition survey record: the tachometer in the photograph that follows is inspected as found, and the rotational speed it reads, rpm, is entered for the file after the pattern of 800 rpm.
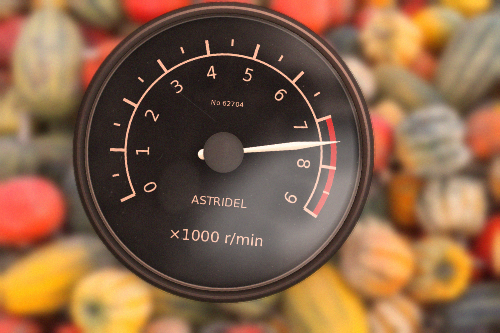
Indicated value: 7500 rpm
